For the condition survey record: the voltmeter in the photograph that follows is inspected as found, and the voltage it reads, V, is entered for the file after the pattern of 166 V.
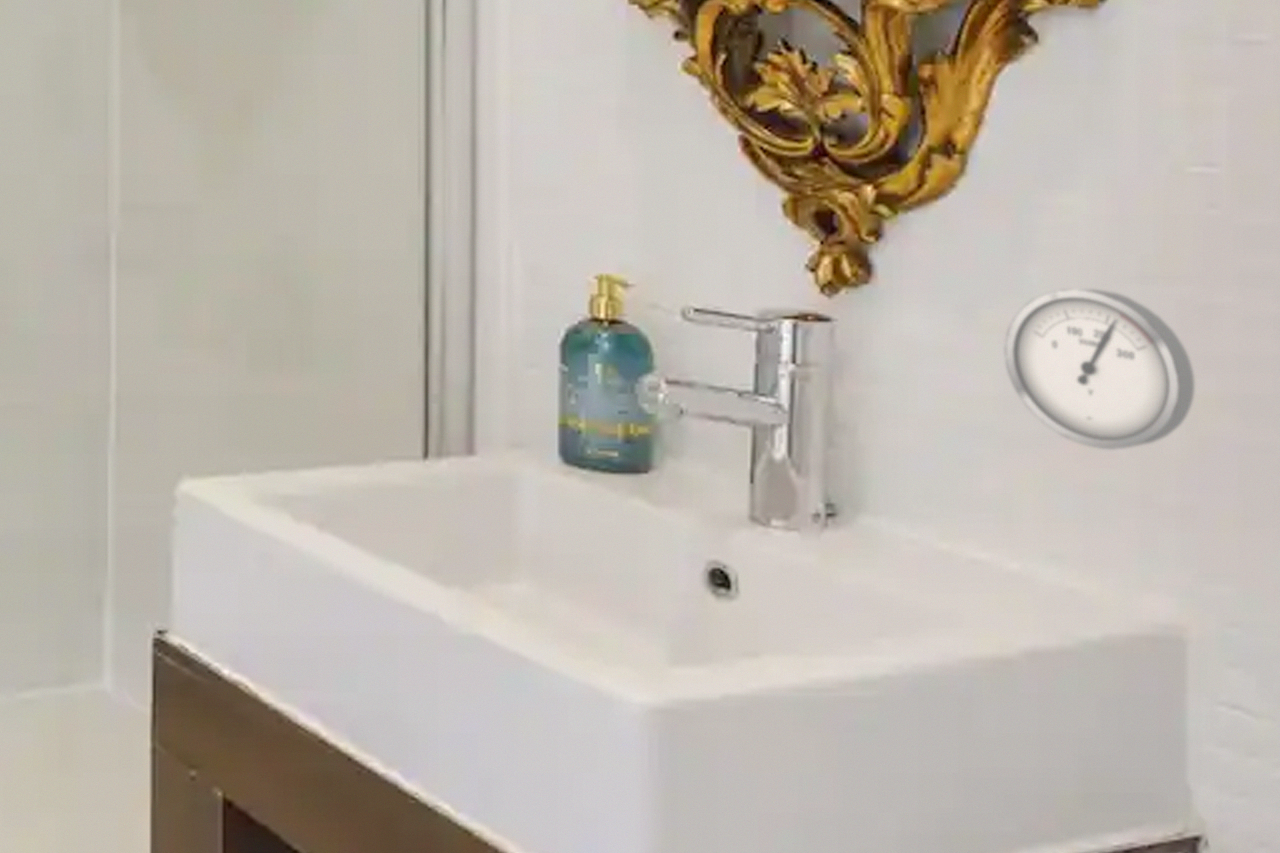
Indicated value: 220 V
